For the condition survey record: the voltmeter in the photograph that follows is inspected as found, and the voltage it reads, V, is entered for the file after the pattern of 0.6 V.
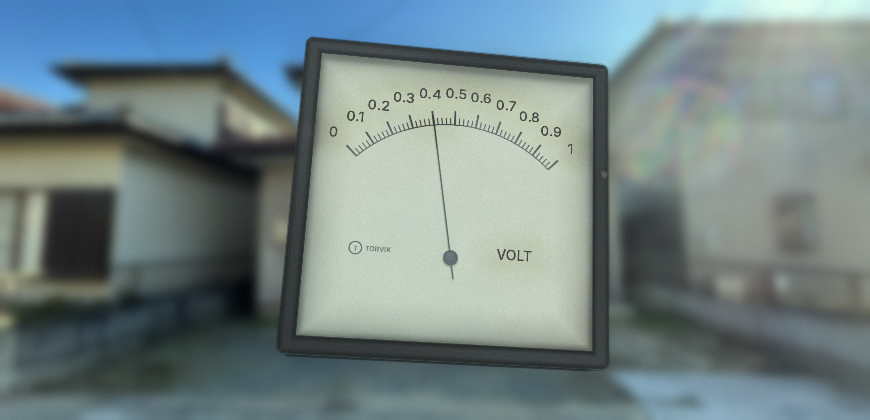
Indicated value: 0.4 V
